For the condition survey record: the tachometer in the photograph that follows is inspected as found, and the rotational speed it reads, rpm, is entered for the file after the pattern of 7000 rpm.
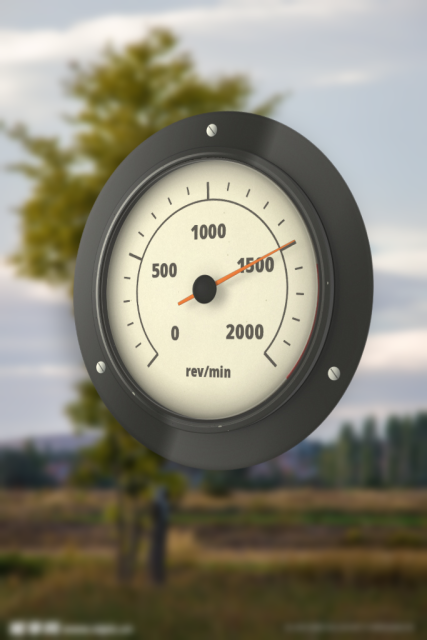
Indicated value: 1500 rpm
